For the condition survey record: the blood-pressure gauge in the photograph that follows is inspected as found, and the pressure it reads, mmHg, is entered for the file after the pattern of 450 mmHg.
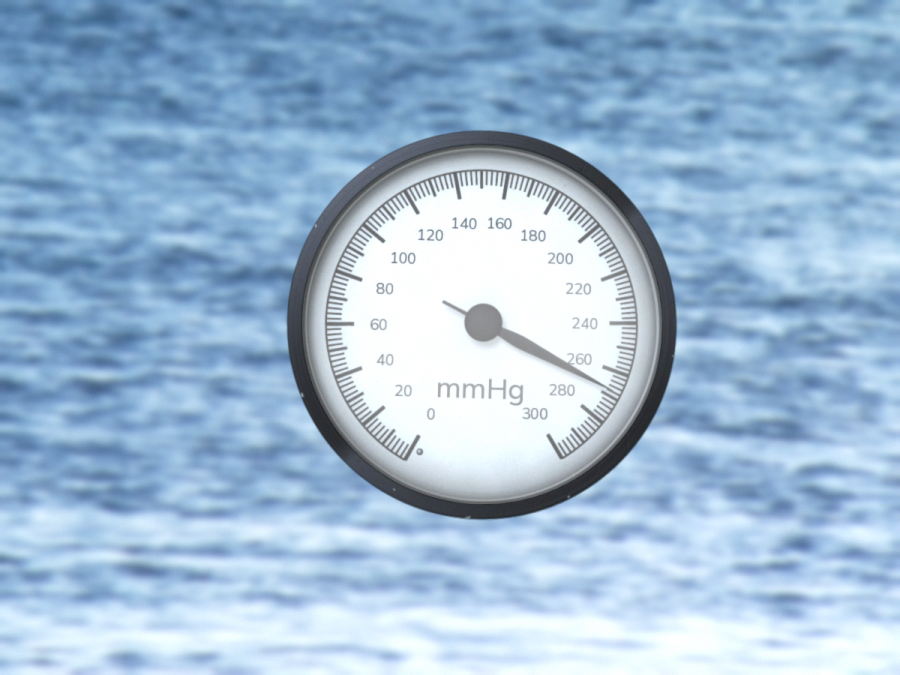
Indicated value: 268 mmHg
